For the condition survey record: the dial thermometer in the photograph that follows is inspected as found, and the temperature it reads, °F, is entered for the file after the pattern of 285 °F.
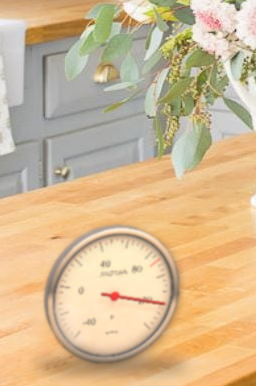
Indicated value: 120 °F
